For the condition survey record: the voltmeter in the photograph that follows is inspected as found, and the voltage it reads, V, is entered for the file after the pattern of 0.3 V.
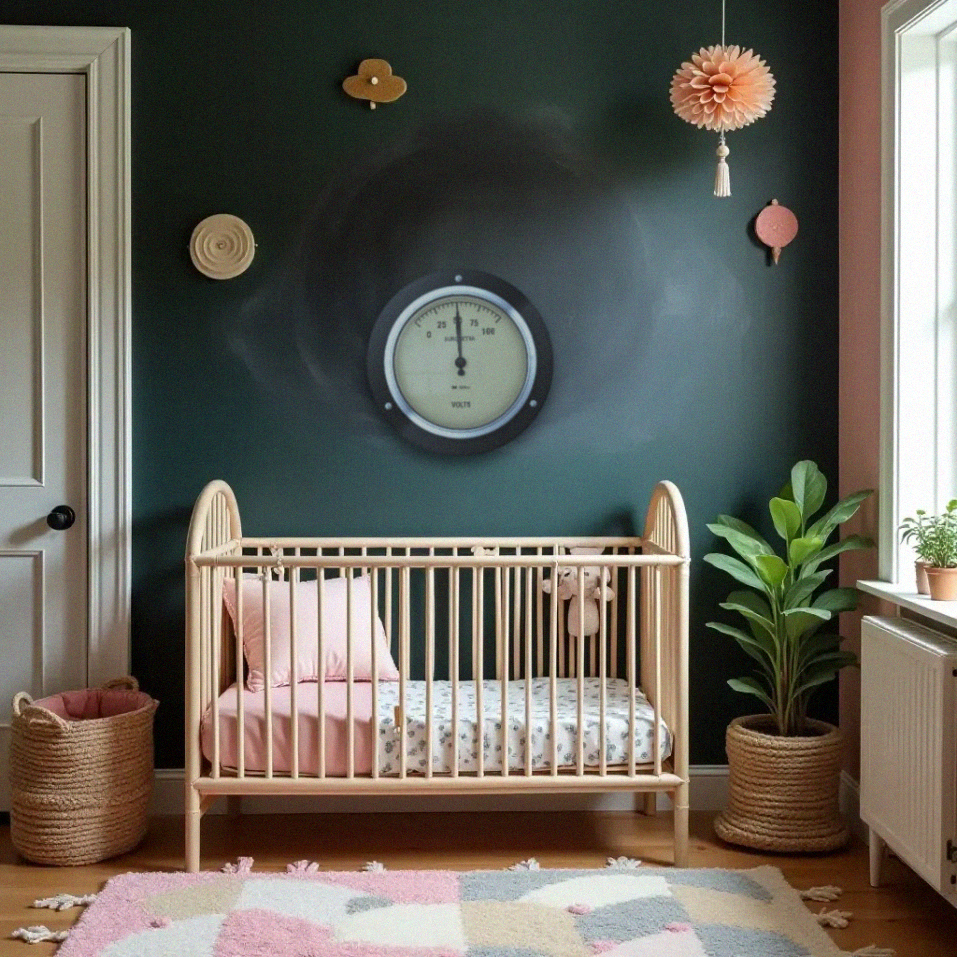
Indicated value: 50 V
